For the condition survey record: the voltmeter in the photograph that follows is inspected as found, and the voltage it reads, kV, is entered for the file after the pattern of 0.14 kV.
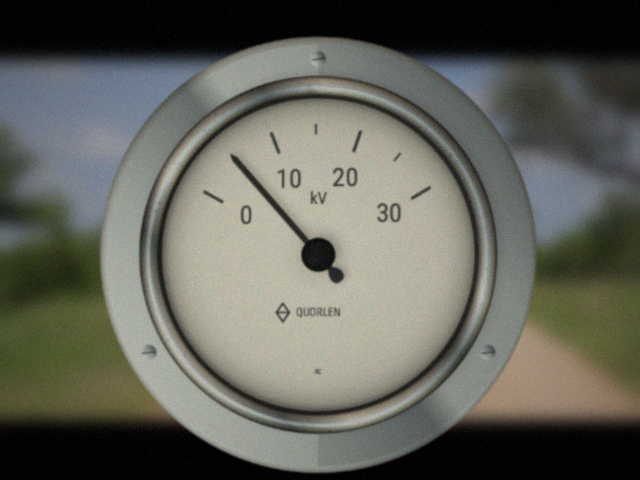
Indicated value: 5 kV
